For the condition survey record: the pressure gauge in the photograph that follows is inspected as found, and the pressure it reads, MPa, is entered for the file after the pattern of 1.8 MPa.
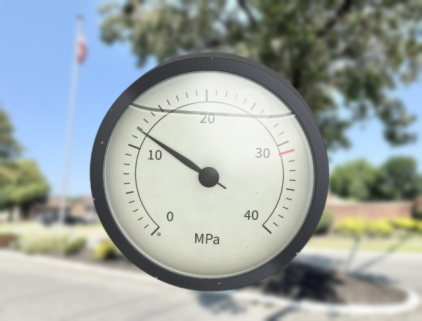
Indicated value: 12 MPa
